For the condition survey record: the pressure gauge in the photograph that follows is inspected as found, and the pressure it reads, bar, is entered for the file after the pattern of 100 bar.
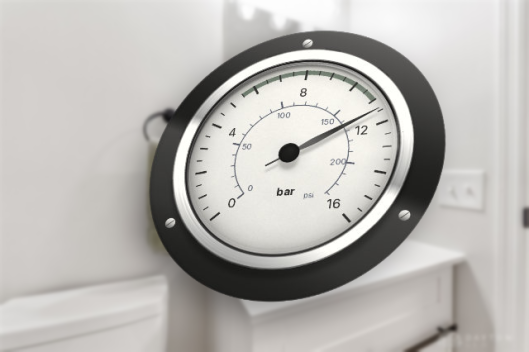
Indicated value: 11.5 bar
